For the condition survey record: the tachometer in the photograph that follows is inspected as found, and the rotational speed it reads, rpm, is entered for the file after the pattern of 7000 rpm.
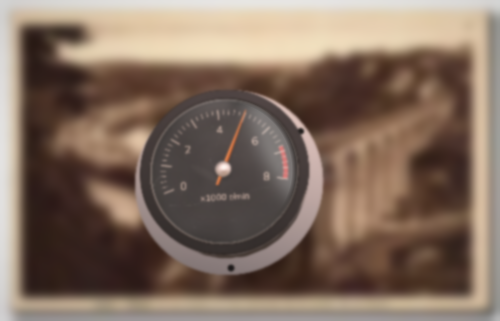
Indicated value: 5000 rpm
